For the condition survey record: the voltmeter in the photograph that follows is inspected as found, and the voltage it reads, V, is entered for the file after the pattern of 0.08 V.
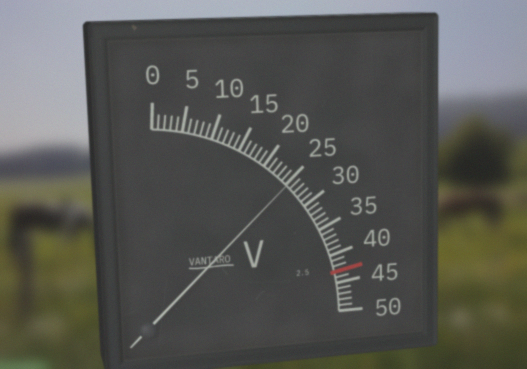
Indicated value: 25 V
